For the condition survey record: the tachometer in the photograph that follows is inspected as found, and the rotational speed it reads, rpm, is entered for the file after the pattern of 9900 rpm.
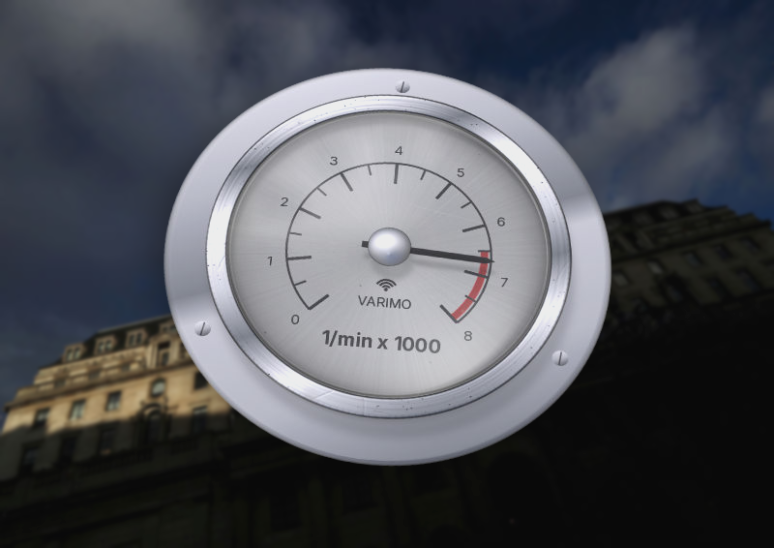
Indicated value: 6750 rpm
